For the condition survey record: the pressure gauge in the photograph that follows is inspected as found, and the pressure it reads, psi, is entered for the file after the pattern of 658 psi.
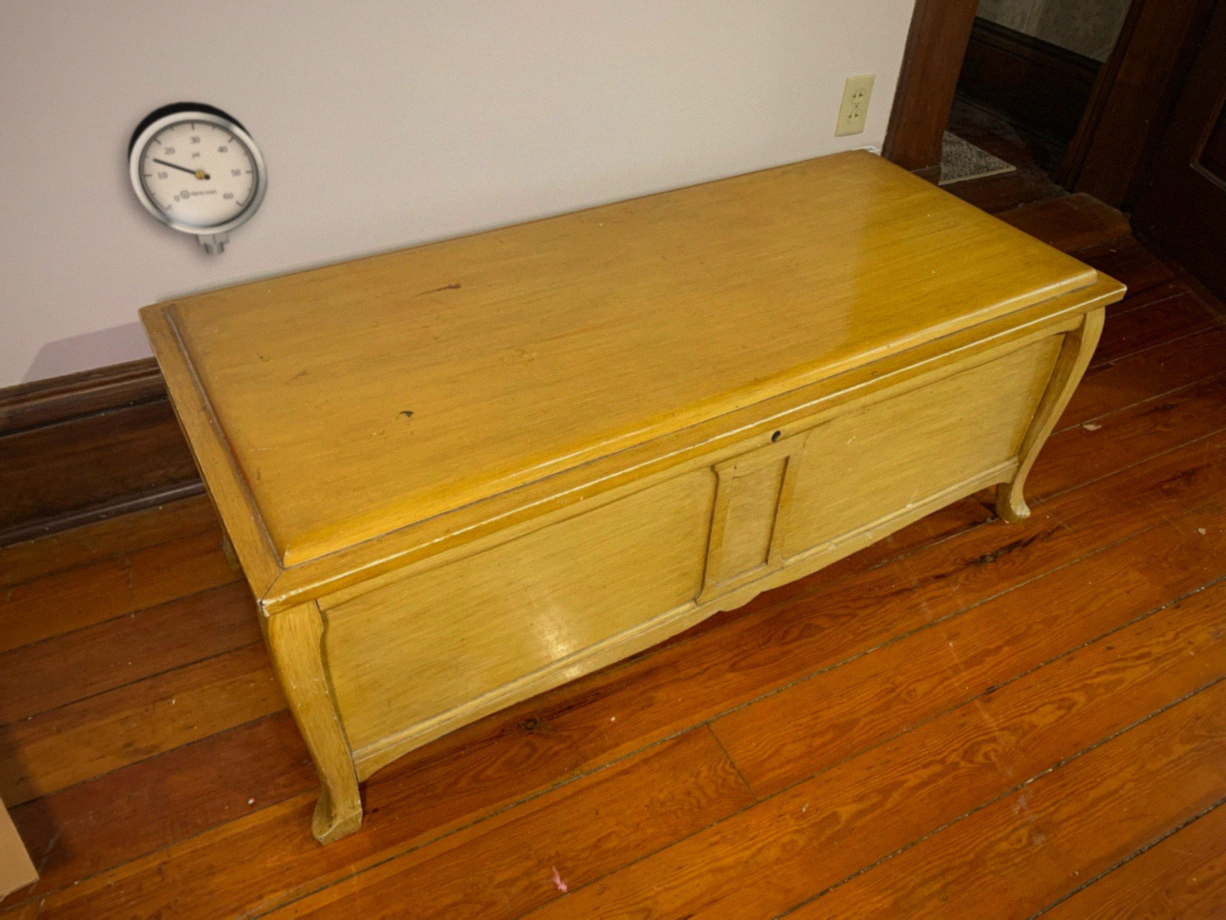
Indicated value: 15 psi
